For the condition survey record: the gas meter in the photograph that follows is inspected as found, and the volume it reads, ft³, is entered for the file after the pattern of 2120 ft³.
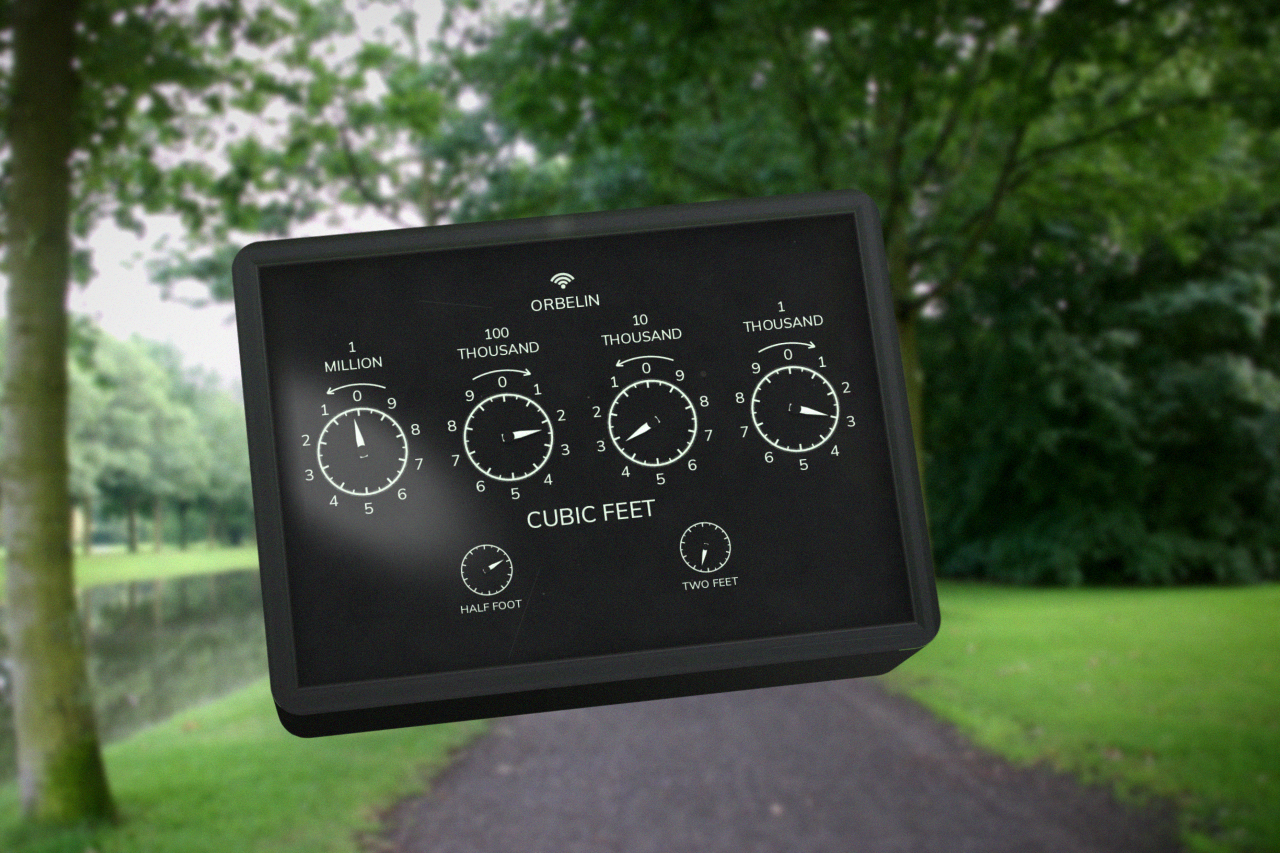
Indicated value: 23300 ft³
